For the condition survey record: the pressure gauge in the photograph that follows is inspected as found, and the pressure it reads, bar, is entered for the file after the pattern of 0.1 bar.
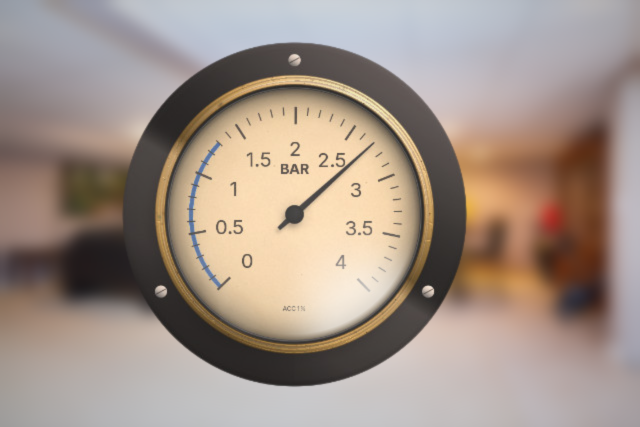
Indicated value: 2.7 bar
